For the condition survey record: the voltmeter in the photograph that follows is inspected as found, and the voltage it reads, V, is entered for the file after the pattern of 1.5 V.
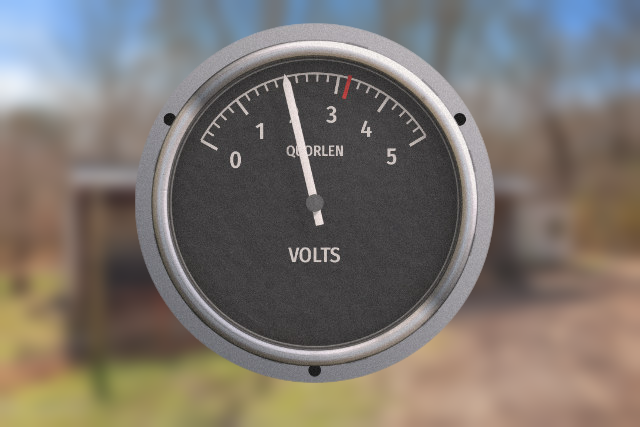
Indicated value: 2 V
